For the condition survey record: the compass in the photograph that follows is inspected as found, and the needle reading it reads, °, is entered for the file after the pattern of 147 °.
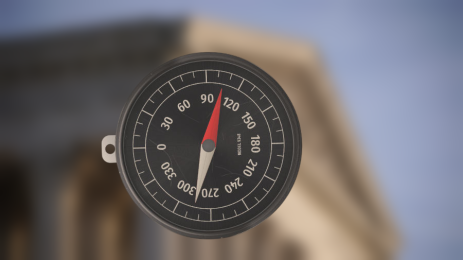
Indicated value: 105 °
